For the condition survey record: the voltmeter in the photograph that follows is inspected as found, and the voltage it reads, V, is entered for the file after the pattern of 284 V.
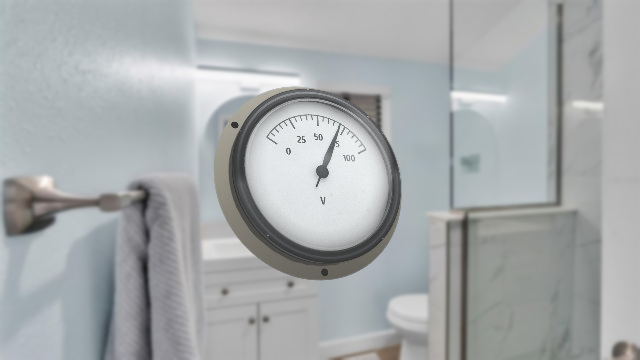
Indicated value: 70 V
